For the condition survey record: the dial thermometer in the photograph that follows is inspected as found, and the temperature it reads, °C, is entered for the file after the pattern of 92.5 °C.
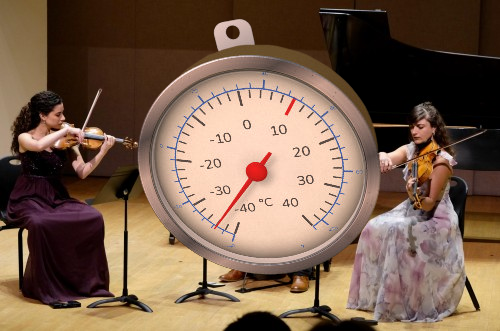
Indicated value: -36 °C
